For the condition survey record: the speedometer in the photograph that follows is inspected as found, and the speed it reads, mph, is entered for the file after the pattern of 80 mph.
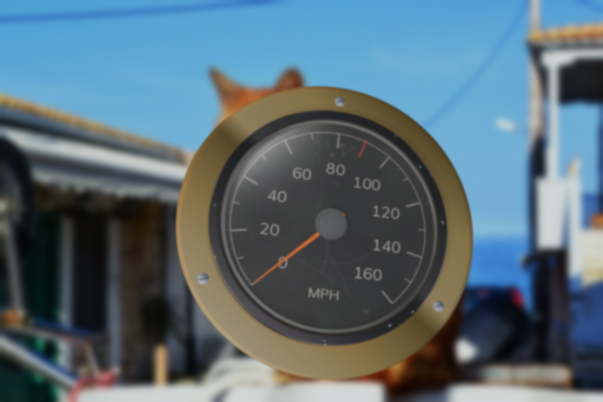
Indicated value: 0 mph
